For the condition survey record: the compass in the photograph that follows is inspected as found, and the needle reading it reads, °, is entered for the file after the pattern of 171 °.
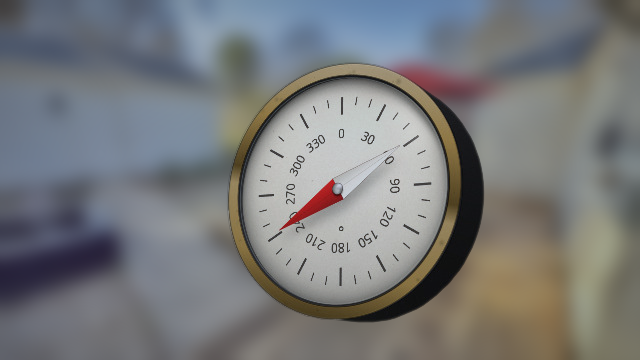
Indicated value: 240 °
